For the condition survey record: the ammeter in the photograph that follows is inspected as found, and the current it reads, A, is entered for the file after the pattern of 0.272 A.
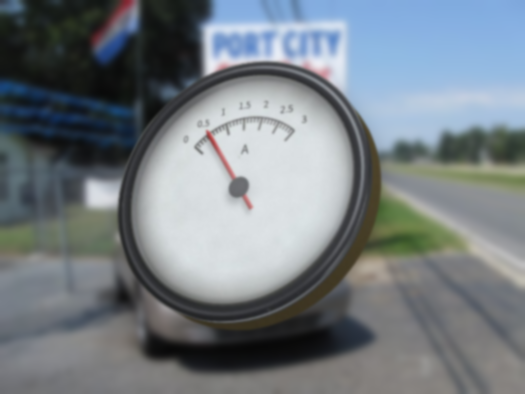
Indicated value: 0.5 A
